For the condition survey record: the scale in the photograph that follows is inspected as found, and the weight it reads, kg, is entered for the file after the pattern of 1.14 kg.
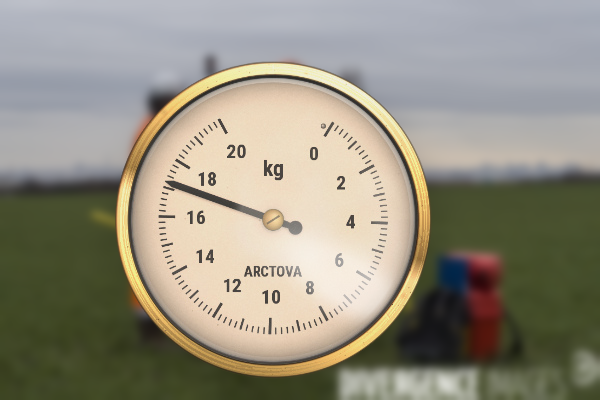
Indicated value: 17.2 kg
